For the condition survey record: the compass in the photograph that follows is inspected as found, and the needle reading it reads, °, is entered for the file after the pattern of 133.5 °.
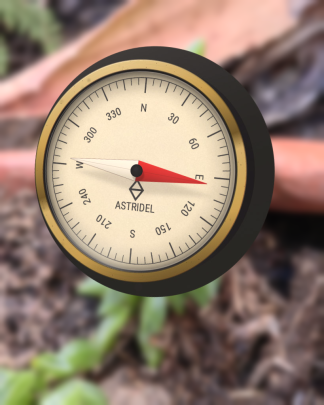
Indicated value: 95 °
